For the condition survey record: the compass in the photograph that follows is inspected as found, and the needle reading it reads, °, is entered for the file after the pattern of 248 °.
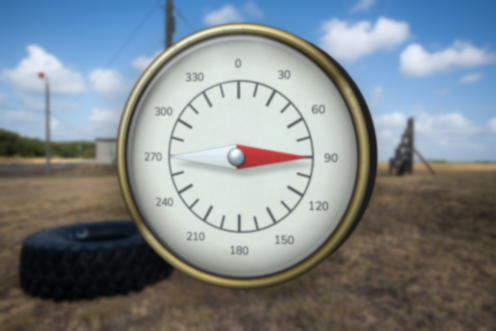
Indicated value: 90 °
